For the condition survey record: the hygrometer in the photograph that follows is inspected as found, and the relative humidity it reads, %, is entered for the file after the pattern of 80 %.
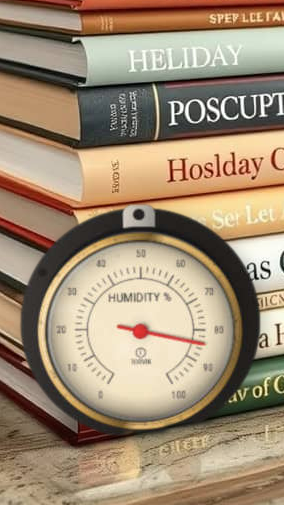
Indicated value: 84 %
